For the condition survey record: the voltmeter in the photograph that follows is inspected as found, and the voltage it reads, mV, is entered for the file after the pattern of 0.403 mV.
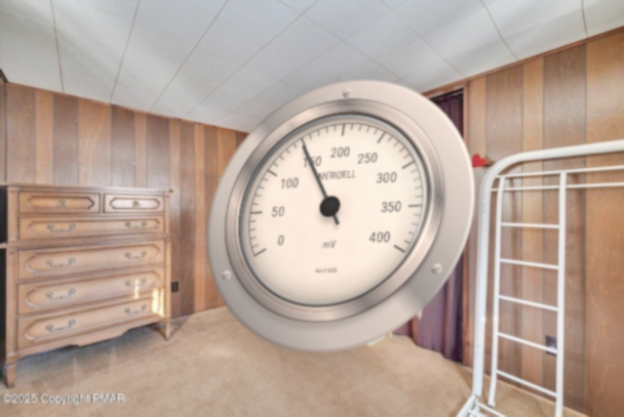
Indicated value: 150 mV
